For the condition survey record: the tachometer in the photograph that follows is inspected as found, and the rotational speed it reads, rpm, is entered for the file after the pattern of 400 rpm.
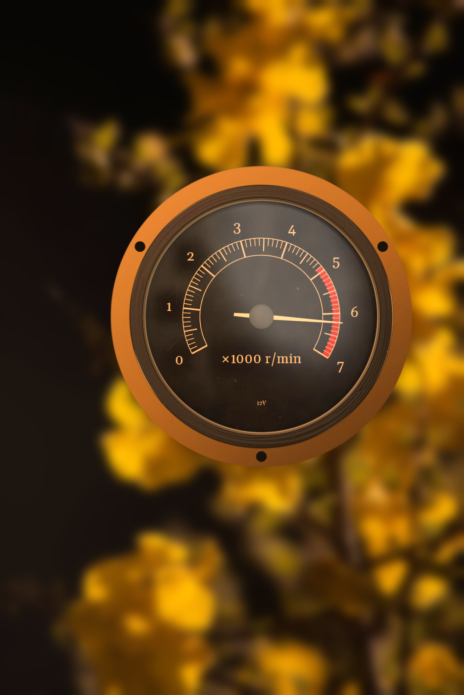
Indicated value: 6200 rpm
